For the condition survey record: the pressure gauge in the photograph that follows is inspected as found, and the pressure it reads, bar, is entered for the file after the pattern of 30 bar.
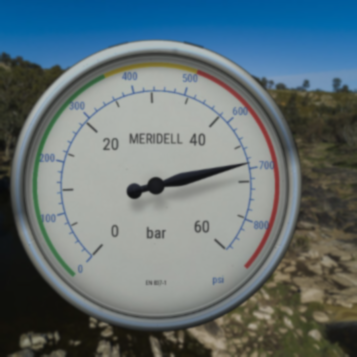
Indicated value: 47.5 bar
